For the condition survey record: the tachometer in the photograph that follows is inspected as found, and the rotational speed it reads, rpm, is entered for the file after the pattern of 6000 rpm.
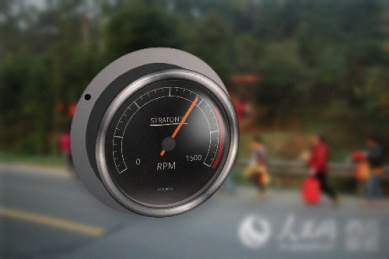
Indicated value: 950 rpm
